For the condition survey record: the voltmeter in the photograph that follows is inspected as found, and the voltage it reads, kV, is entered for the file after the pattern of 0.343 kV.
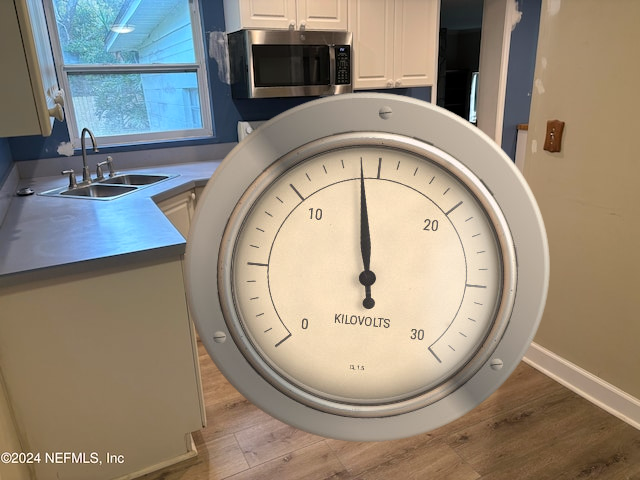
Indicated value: 14 kV
